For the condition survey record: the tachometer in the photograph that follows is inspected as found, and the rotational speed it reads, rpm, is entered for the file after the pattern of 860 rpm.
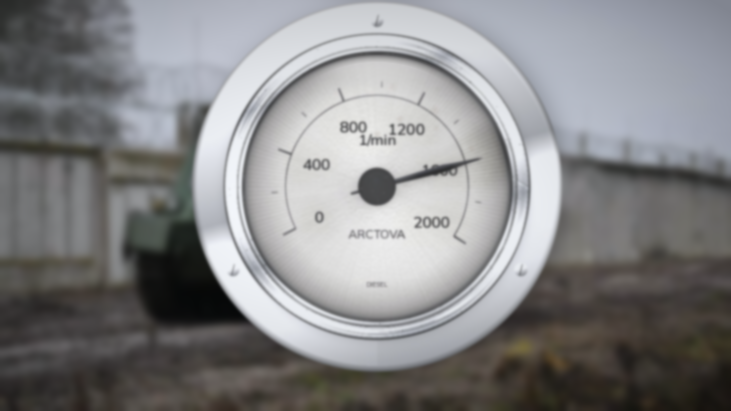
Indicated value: 1600 rpm
